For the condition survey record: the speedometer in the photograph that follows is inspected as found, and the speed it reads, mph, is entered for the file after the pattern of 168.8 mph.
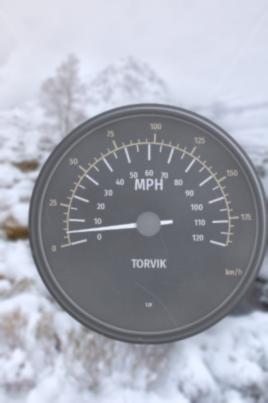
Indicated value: 5 mph
